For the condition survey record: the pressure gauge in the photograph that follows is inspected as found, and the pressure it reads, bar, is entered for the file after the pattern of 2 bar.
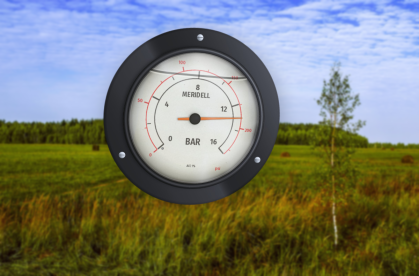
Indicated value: 13 bar
